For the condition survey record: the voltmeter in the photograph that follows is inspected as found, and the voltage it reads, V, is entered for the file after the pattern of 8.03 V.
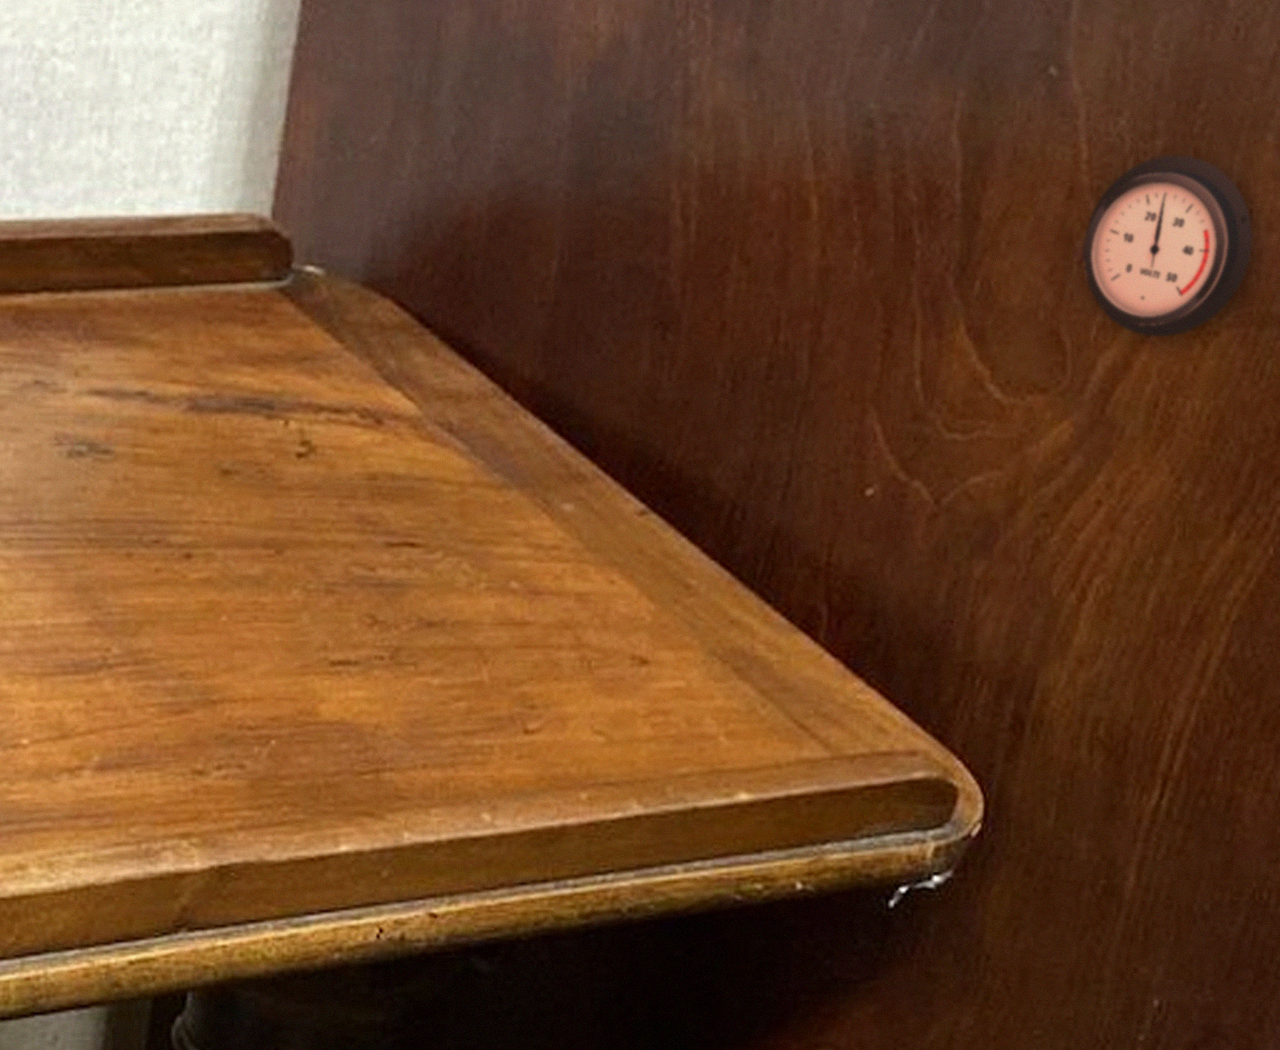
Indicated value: 24 V
